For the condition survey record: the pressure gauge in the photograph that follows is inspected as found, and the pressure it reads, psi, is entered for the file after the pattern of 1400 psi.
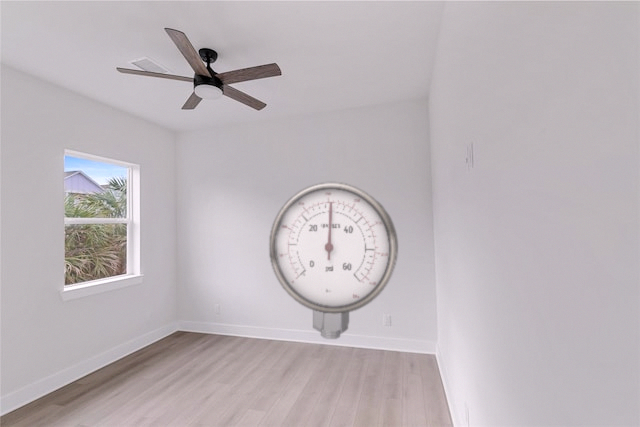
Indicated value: 30 psi
